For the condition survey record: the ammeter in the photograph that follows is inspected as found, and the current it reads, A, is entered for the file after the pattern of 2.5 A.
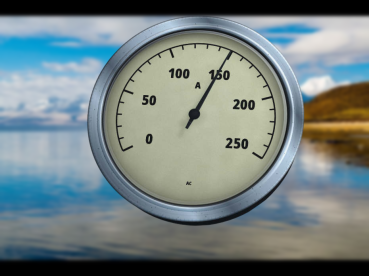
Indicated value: 150 A
